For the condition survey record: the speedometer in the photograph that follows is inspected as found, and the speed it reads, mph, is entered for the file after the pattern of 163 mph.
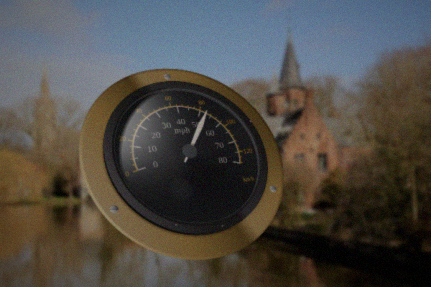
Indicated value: 52.5 mph
